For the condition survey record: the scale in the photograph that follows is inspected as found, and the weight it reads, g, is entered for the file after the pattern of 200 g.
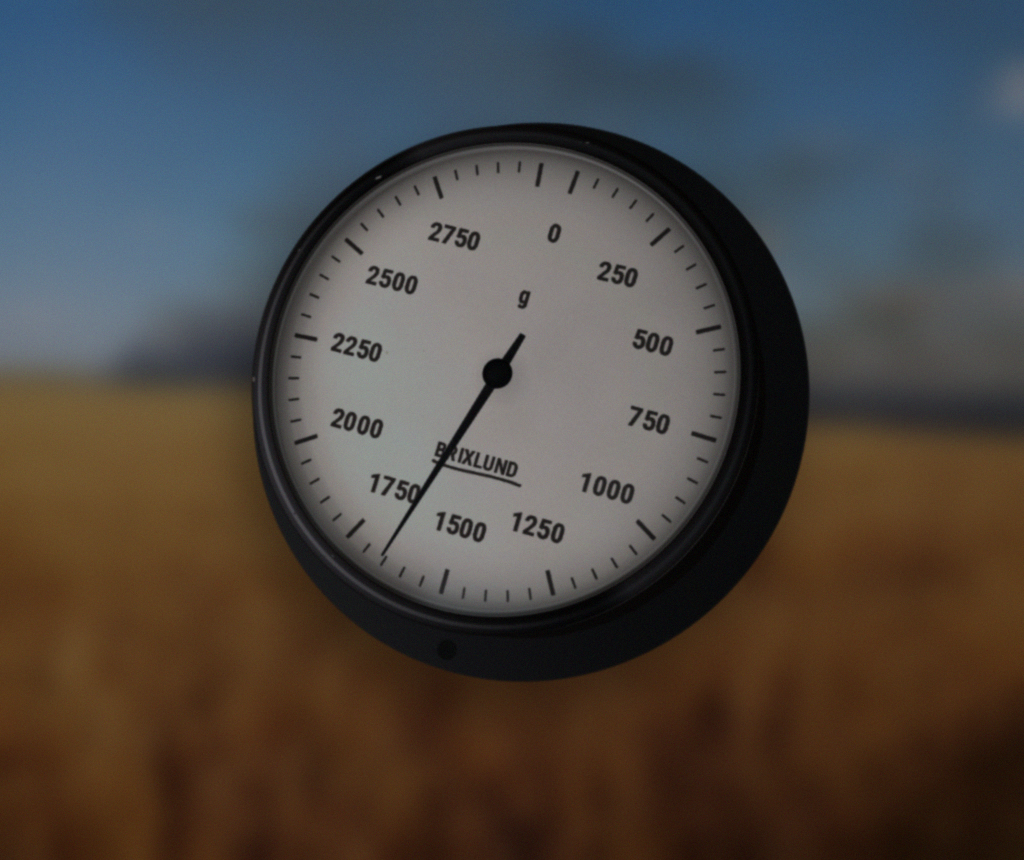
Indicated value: 1650 g
